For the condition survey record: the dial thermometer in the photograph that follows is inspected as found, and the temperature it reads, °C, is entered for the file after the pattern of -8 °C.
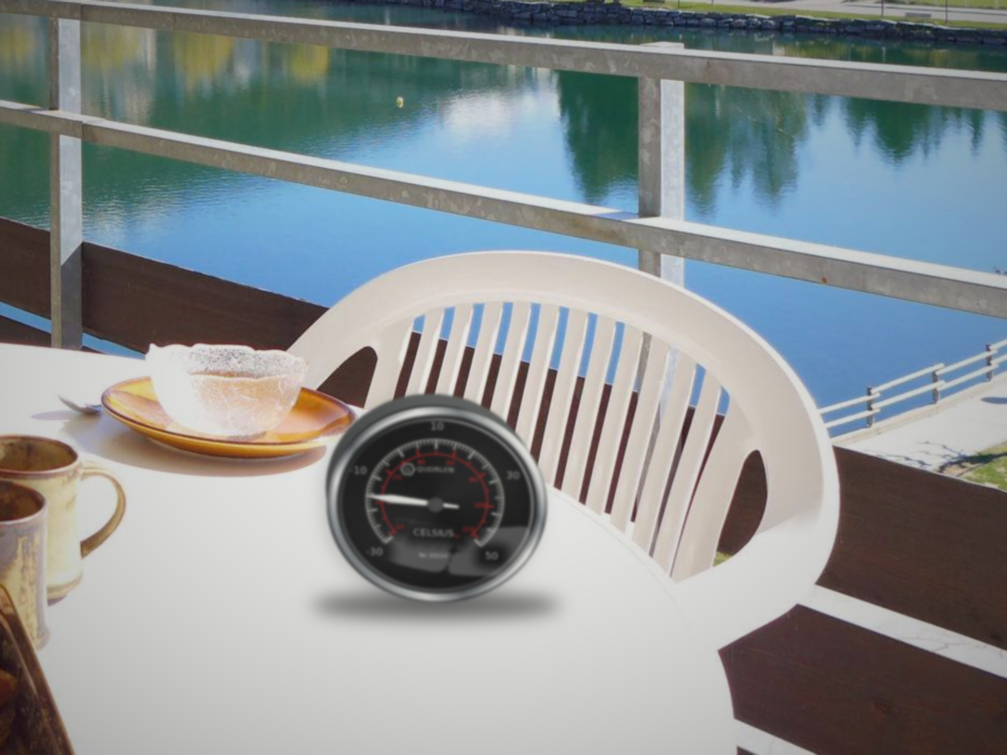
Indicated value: -15 °C
